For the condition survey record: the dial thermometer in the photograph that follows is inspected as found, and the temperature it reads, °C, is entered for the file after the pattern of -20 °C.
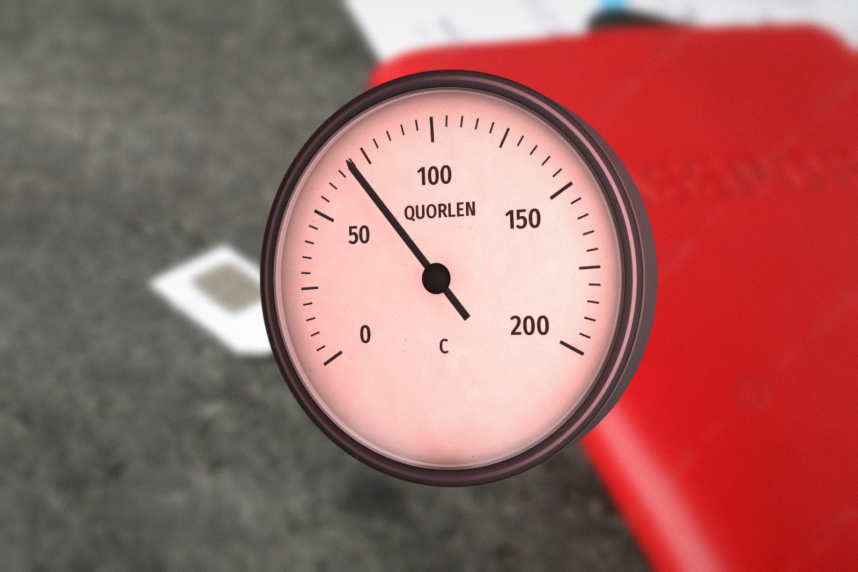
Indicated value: 70 °C
